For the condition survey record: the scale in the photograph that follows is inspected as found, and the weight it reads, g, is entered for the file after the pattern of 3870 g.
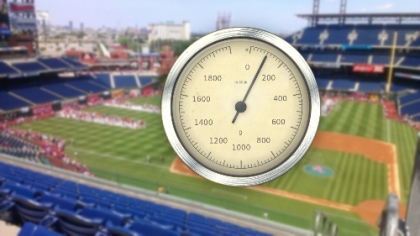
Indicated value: 100 g
